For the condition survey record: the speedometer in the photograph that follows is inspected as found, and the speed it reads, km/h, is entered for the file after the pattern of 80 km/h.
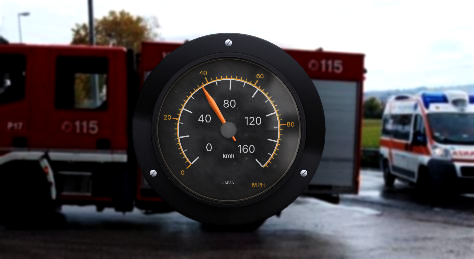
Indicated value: 60 km/h
